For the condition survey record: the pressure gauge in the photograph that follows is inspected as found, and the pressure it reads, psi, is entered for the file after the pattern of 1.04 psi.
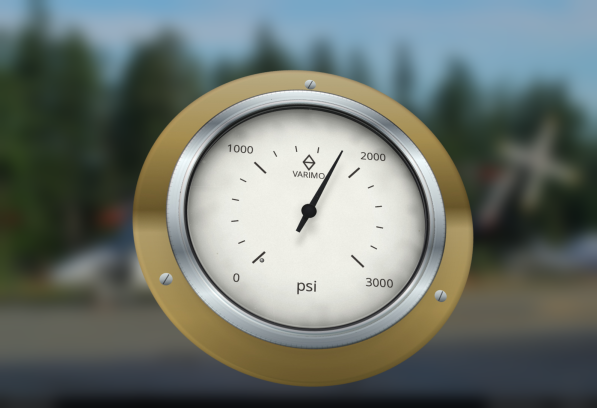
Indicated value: 1800 psi
